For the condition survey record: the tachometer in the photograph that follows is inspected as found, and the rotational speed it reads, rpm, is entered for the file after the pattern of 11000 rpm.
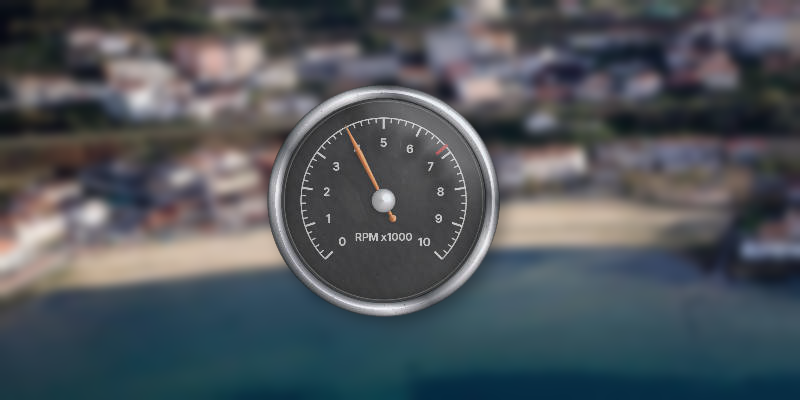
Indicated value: 4000 rpm
